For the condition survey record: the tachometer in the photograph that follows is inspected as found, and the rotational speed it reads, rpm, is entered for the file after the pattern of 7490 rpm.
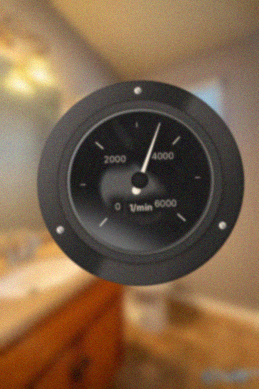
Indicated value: 3500 rpm
